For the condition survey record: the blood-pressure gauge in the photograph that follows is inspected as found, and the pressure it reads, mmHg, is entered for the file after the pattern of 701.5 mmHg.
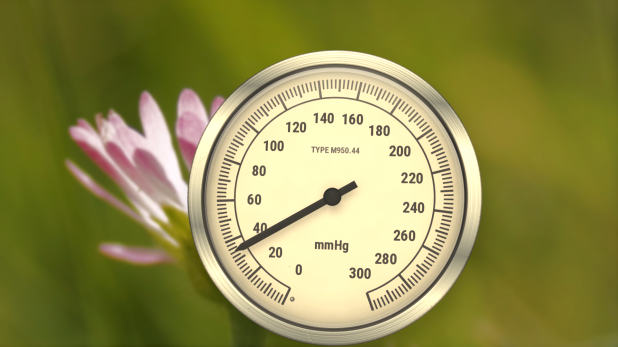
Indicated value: 34 mmHg
